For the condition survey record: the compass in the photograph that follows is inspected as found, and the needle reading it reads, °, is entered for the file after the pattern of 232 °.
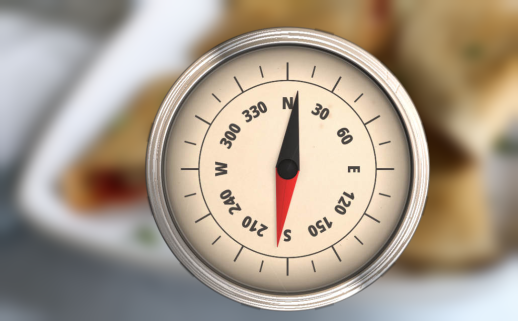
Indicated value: 187.5 °
